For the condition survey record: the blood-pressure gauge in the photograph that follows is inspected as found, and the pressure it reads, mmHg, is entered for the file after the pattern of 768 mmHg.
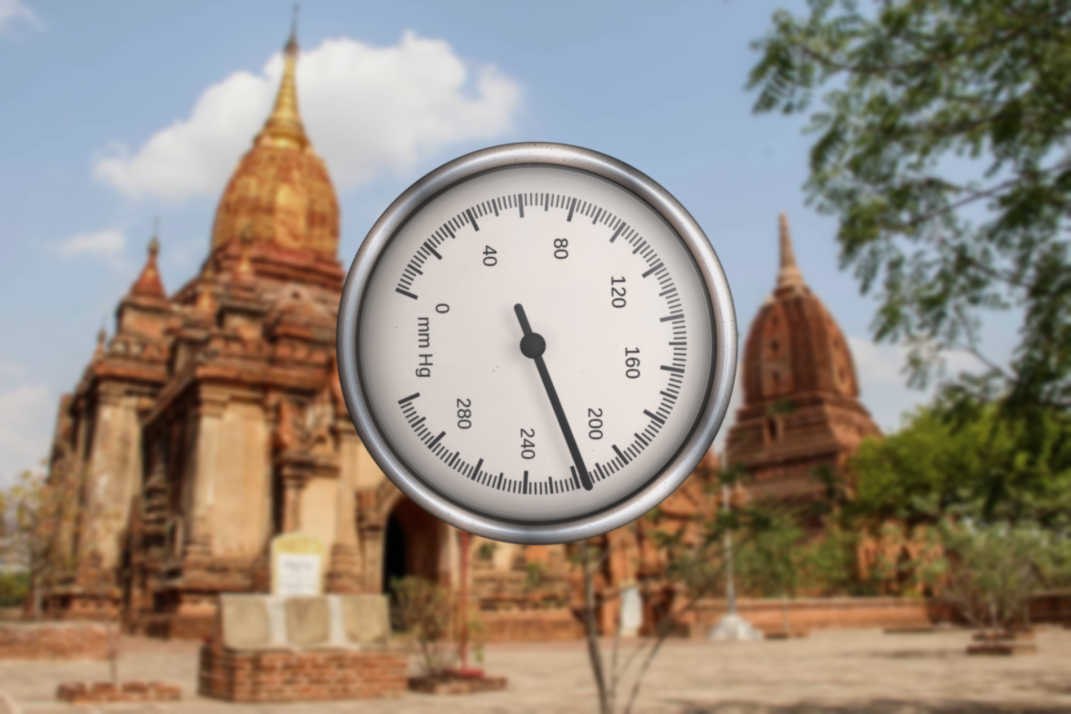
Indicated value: 216 mmHg
